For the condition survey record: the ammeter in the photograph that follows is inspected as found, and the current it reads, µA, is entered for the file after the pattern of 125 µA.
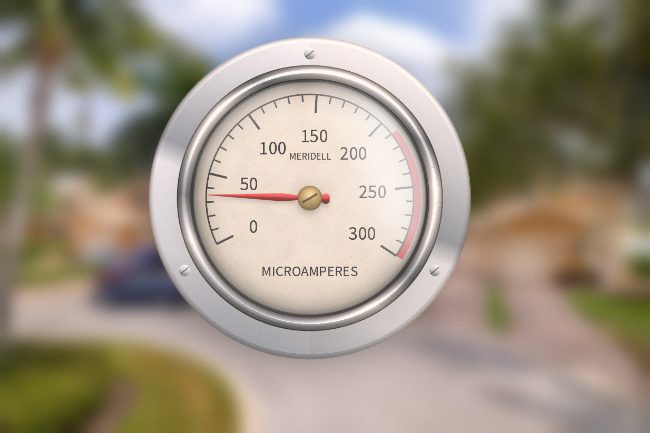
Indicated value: 35 µA
